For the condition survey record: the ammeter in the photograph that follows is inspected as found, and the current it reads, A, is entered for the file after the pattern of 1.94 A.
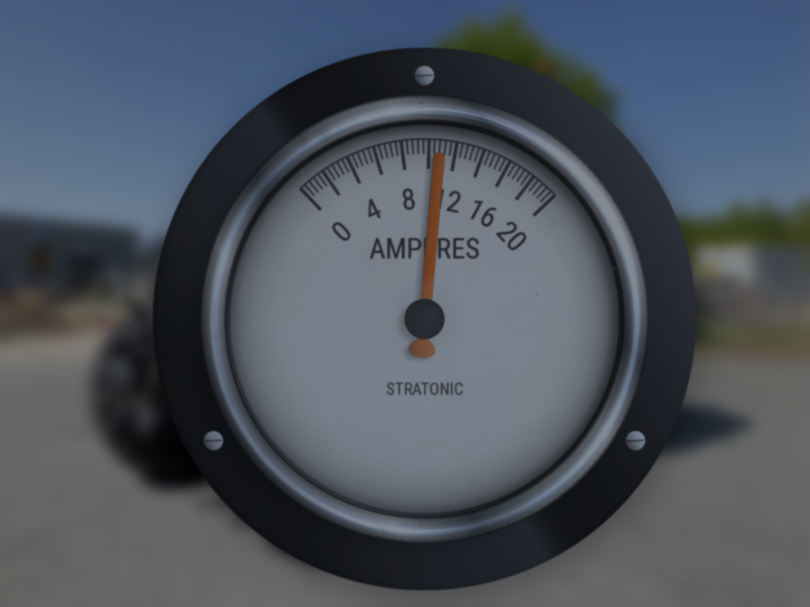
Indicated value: 10.8 A
